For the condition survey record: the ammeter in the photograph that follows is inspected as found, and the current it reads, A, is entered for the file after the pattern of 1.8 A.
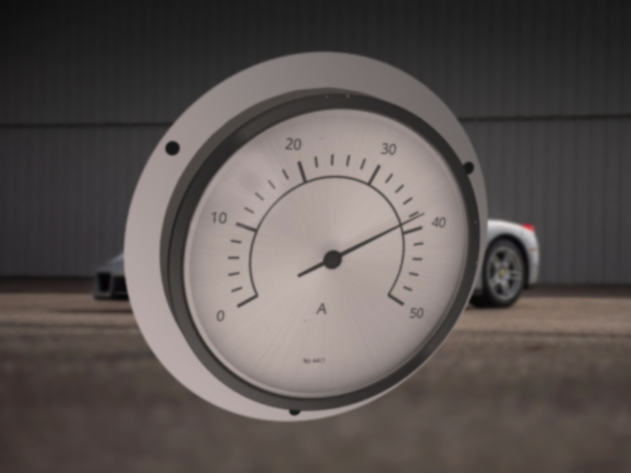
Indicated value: 38 A
